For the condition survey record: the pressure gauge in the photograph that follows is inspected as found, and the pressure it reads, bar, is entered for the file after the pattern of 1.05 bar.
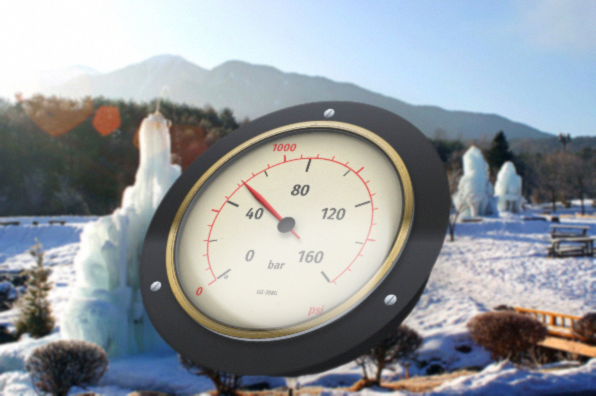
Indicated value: 50 bar
